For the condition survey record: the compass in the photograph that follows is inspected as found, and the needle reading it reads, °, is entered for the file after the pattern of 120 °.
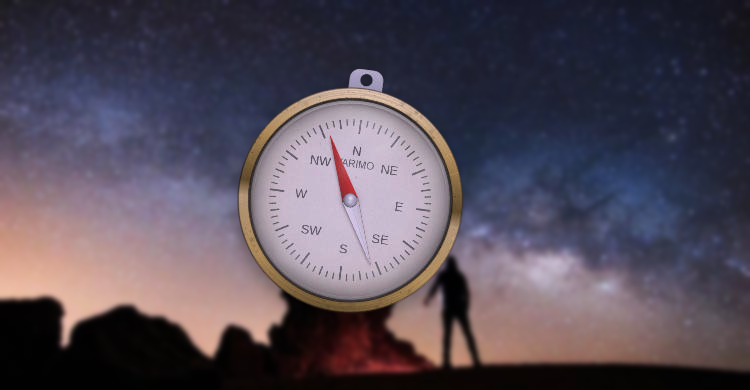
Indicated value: 335 °
